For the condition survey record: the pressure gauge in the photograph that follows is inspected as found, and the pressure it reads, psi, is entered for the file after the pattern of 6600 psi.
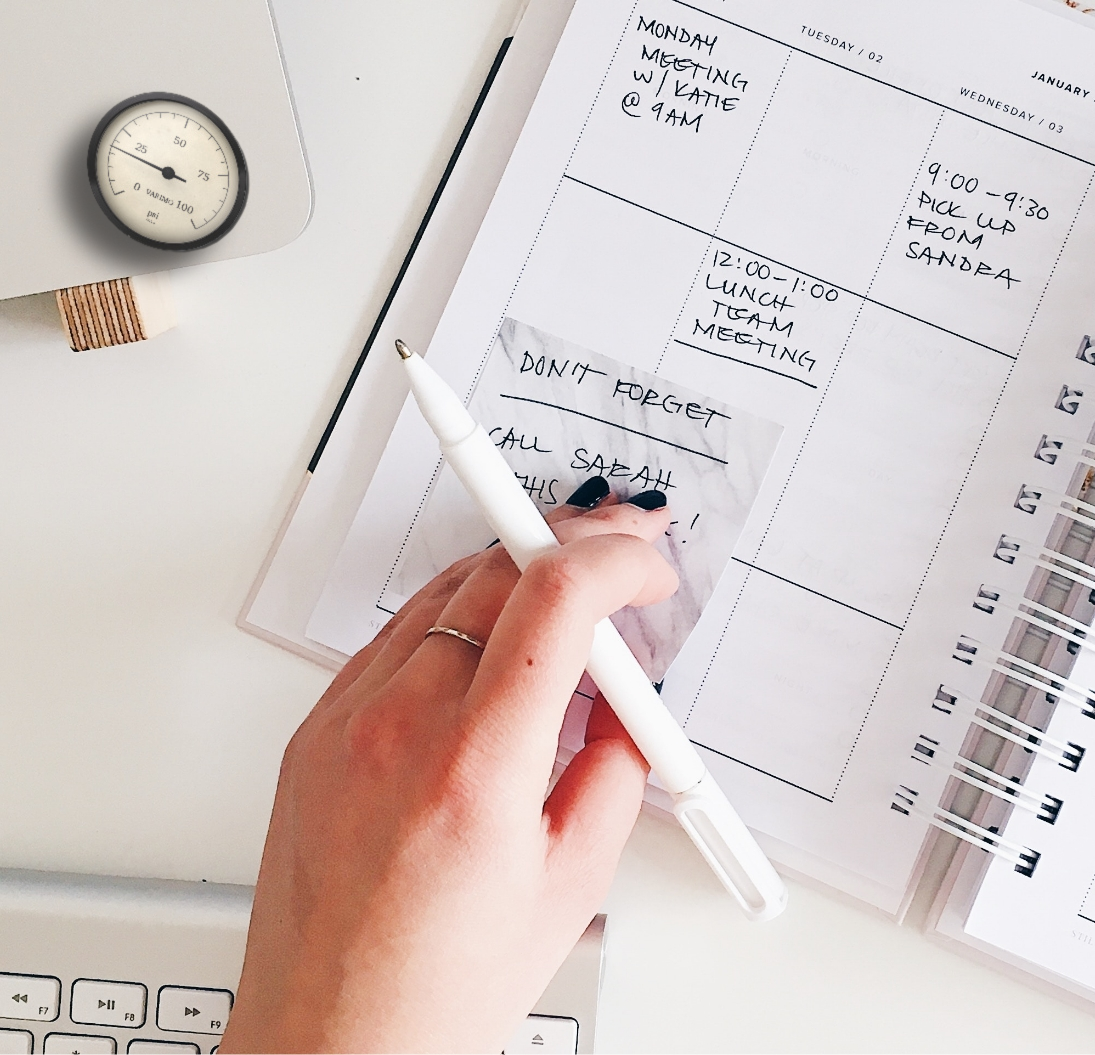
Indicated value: 17.5 psi
